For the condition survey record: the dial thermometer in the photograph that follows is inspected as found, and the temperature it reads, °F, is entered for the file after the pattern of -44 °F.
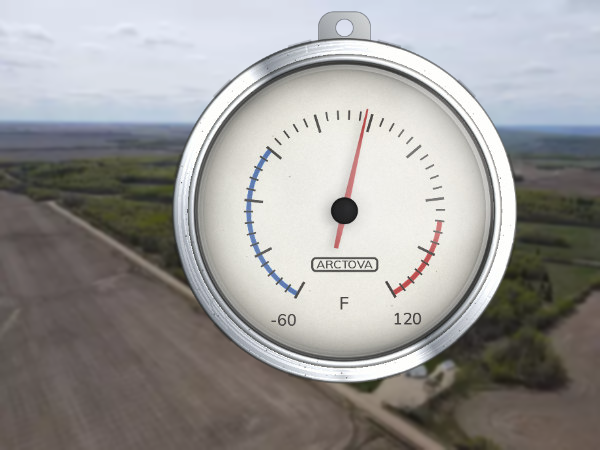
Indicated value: 38 °F
